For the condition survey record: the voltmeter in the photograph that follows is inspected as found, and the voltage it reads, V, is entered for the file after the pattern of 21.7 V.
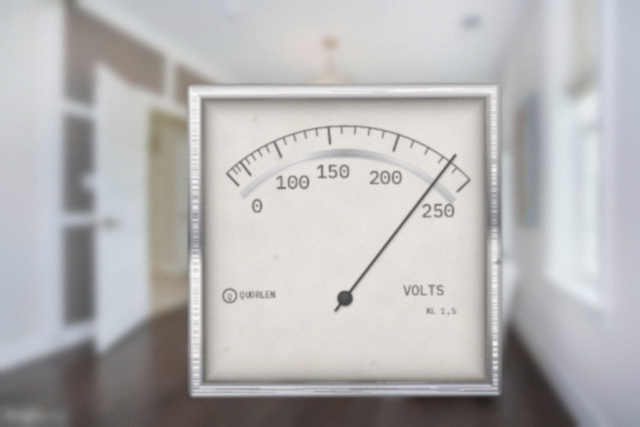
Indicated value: 235 V
